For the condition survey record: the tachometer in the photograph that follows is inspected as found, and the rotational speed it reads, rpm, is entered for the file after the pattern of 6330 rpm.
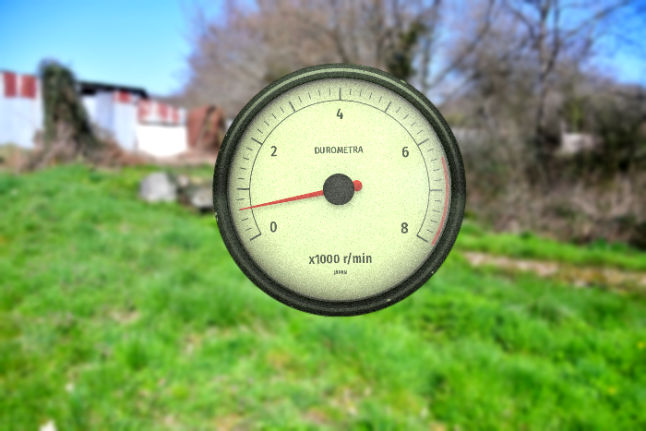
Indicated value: 600 rpm
